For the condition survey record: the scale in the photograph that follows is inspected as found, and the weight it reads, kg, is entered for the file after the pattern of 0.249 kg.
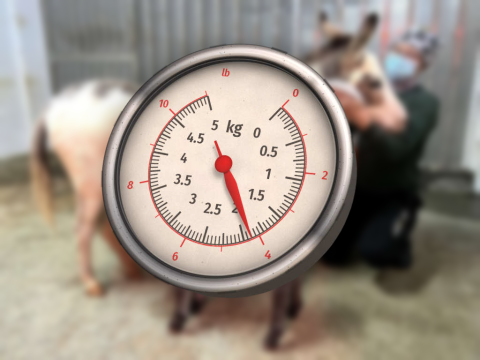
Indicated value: 1.9 kg
